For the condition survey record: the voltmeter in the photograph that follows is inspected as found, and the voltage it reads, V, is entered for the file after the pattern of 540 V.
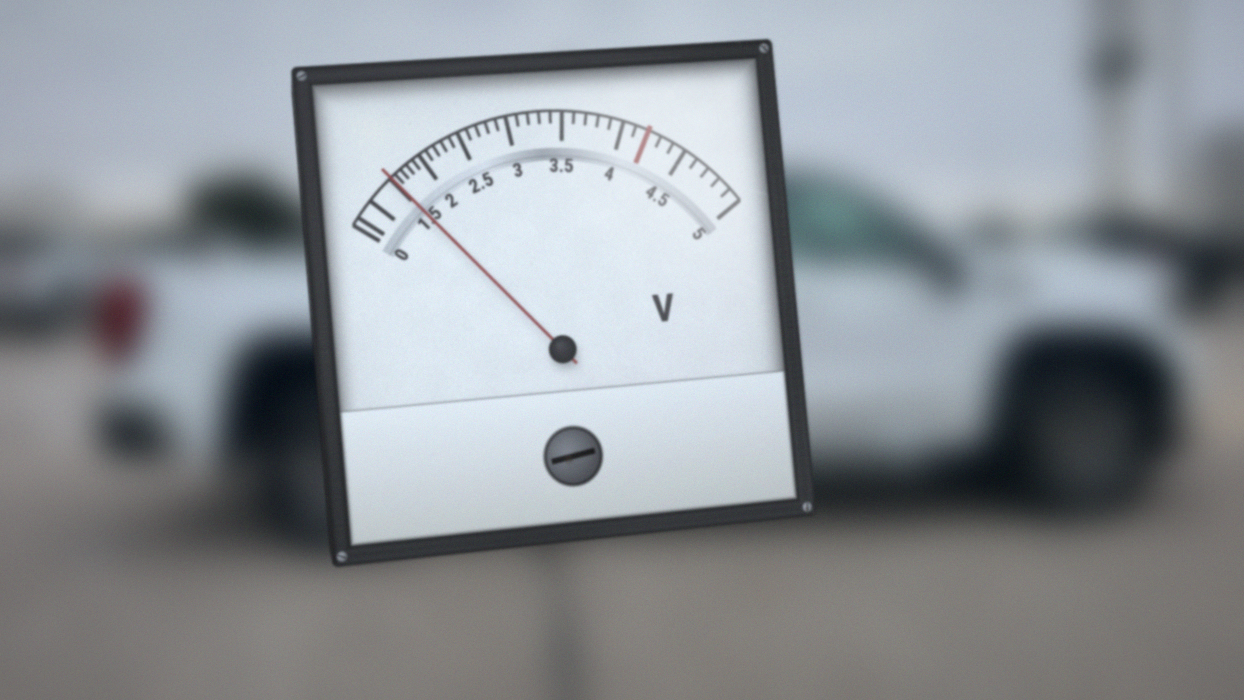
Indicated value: 1.5 V
